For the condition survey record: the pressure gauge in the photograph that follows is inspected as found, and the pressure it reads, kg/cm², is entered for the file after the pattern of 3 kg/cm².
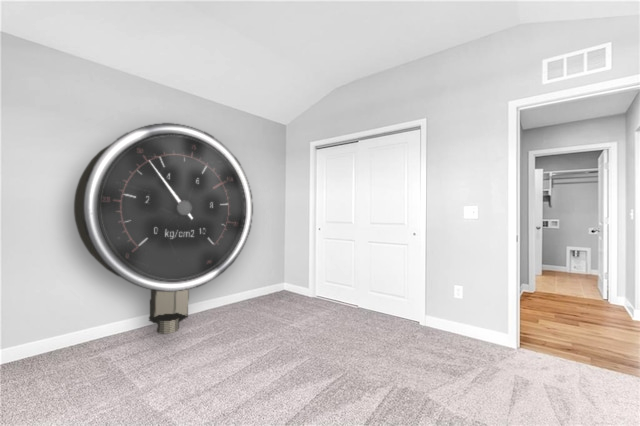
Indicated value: 3.5 kg/cm²
